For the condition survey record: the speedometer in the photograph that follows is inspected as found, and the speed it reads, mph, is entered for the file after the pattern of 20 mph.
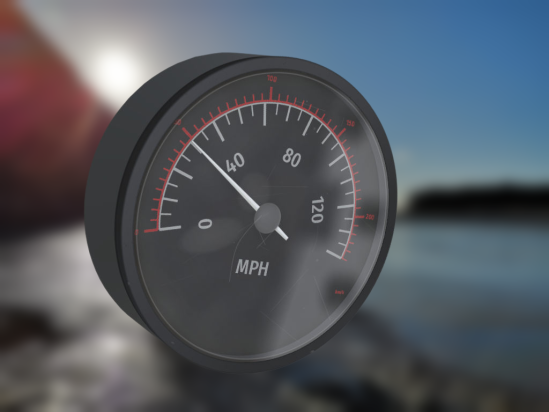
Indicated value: 30 mph
